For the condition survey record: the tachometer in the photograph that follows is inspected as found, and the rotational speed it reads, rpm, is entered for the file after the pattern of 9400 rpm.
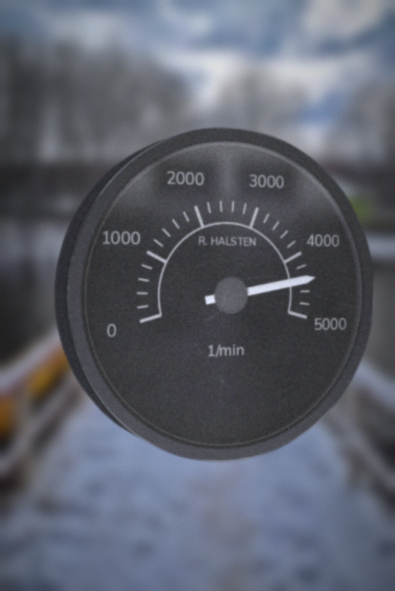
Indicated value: 4400 rpm
